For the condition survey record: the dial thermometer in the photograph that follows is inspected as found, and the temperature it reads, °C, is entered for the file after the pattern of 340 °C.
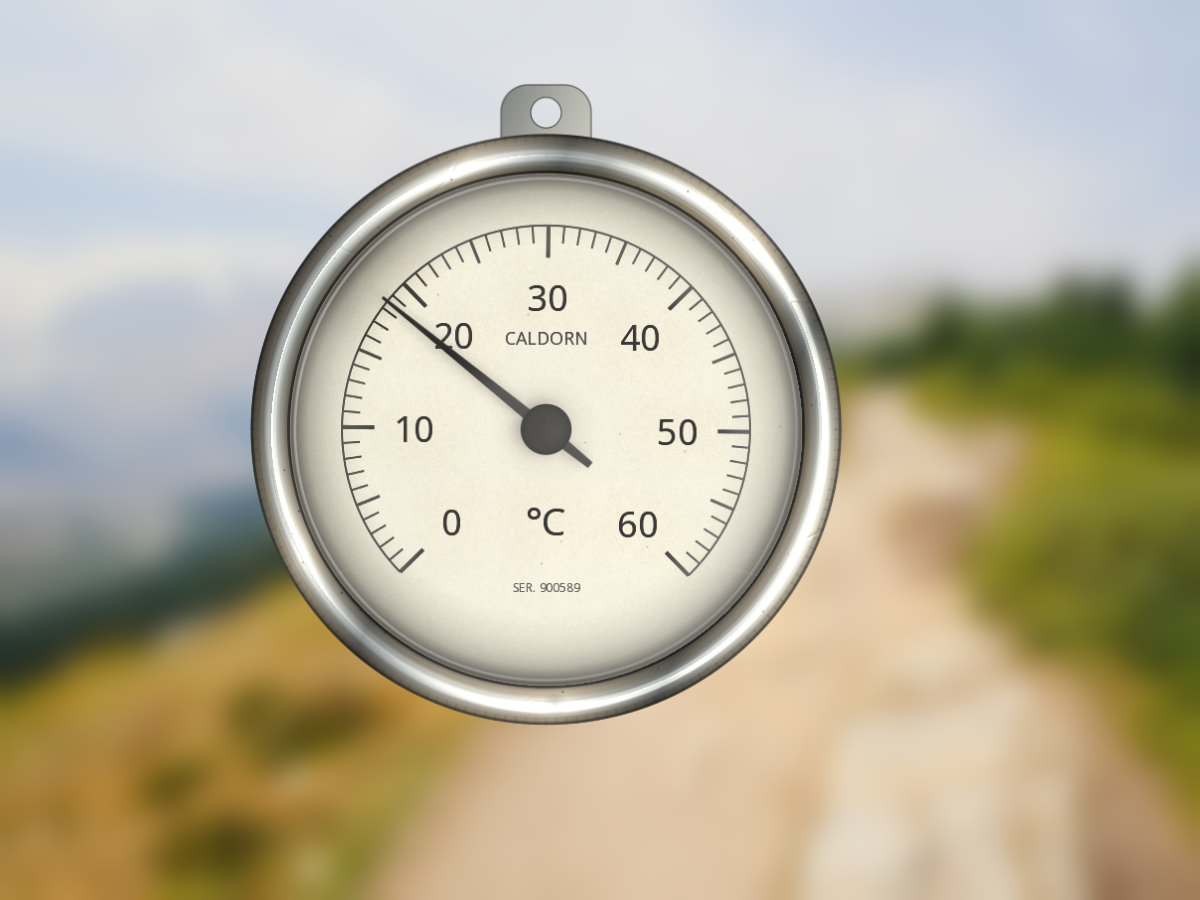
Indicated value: 18.5 °C
